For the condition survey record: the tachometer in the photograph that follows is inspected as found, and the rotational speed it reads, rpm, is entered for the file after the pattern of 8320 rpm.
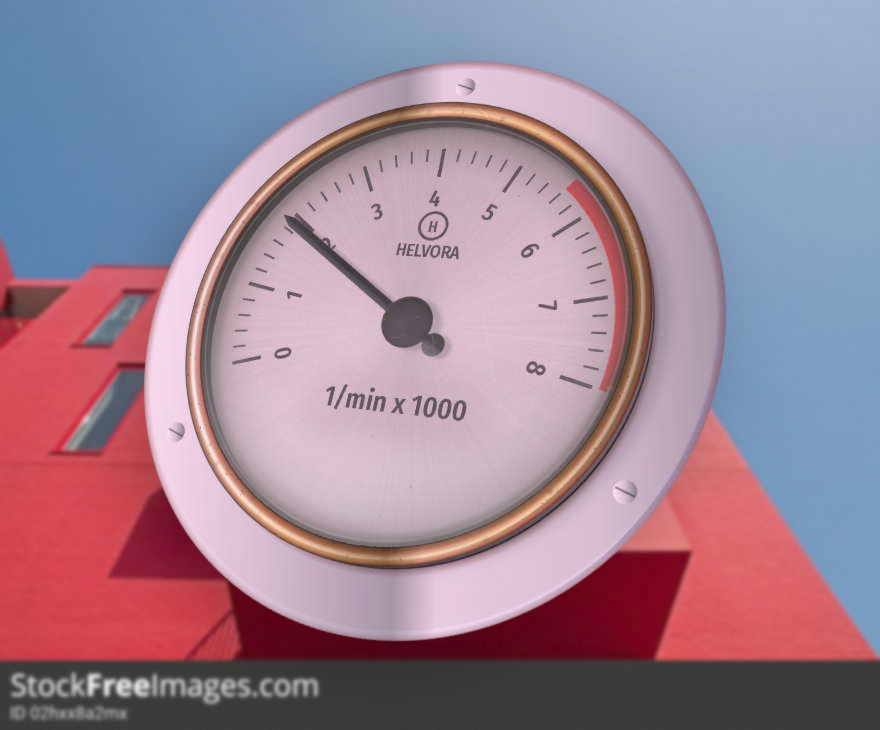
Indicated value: 1900 rpm
